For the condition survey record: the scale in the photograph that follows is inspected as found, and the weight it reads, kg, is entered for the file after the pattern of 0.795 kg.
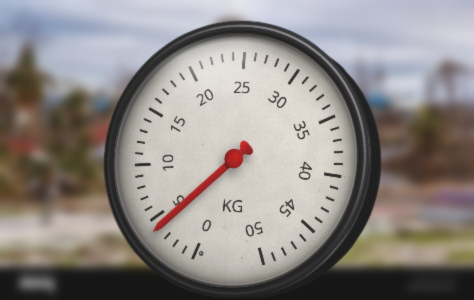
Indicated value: 4 kg
